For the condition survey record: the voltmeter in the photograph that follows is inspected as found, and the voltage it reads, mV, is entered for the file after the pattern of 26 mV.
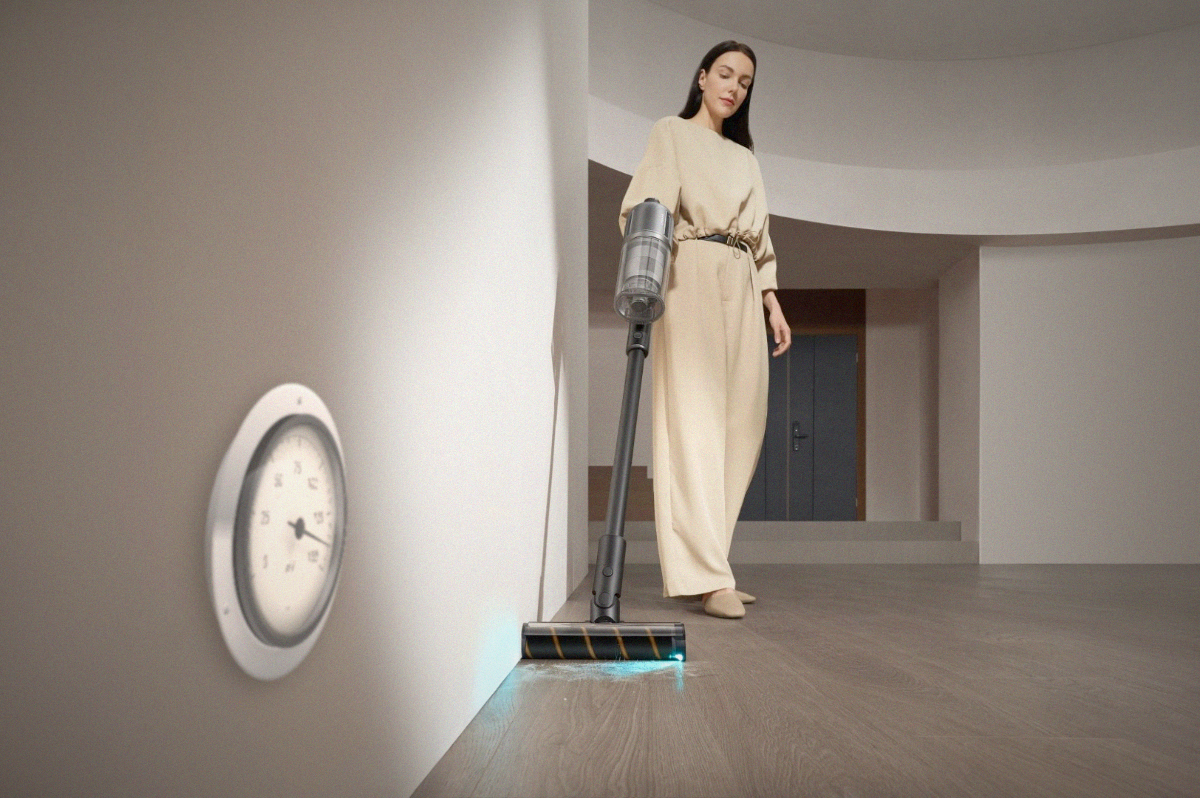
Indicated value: 140 mV
